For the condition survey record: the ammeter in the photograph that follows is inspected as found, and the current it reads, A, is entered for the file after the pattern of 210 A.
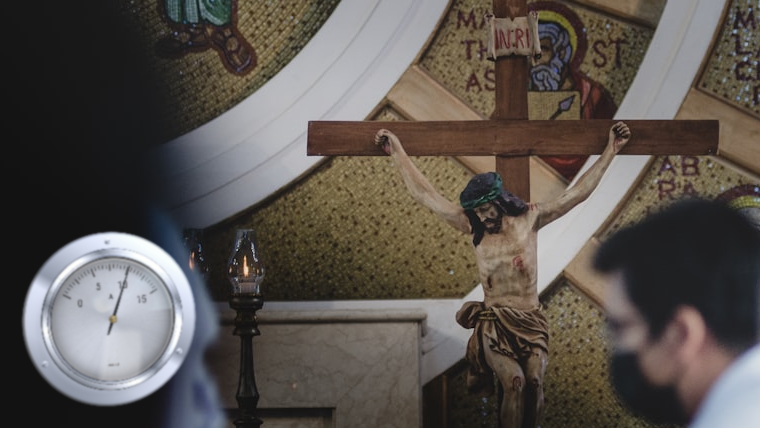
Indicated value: 10 A
